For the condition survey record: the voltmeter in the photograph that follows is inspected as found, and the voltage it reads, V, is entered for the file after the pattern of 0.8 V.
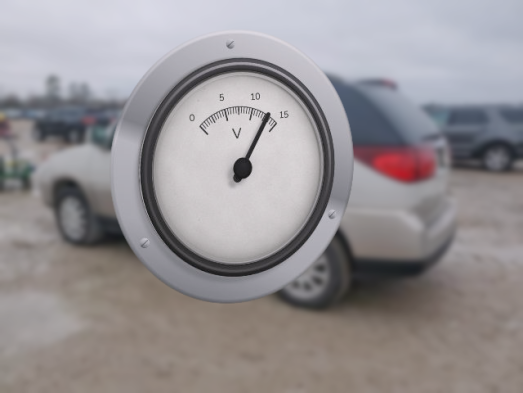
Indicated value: 12.5 V
